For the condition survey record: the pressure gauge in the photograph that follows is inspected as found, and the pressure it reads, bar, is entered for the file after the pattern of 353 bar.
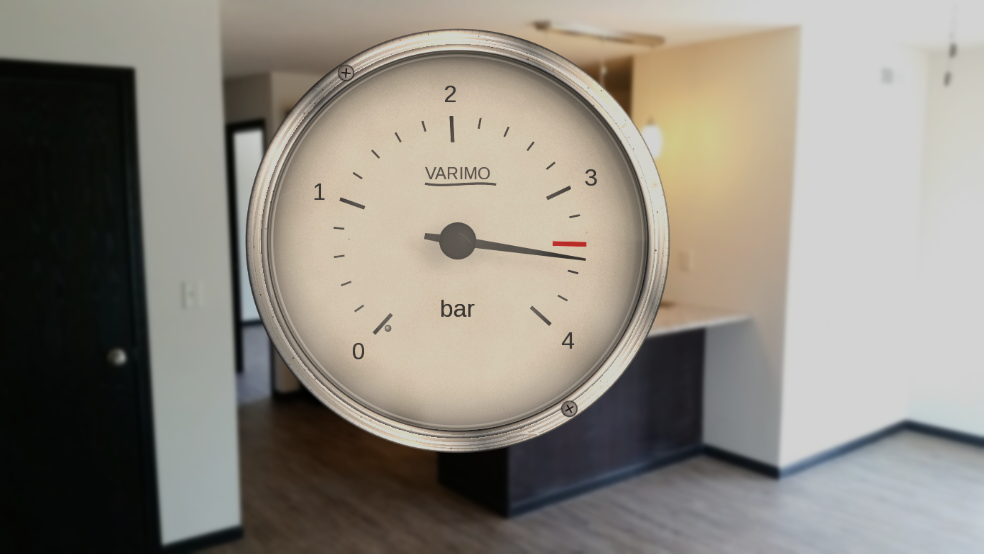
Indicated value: 3.5 bar
